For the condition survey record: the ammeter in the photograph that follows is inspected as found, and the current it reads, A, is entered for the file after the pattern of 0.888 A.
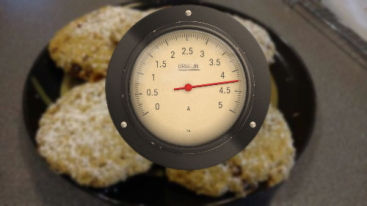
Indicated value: 4.25 A
